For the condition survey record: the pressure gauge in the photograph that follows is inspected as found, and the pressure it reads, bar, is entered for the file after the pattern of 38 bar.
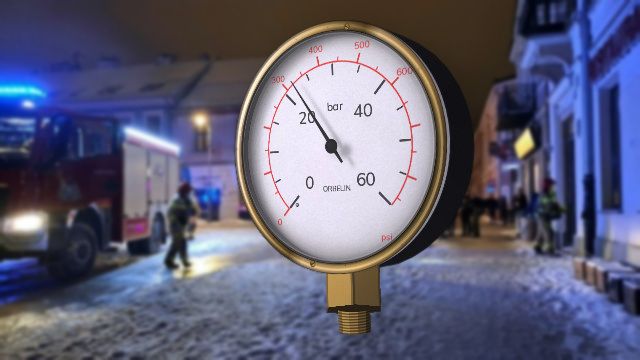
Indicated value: 22.5 bar
